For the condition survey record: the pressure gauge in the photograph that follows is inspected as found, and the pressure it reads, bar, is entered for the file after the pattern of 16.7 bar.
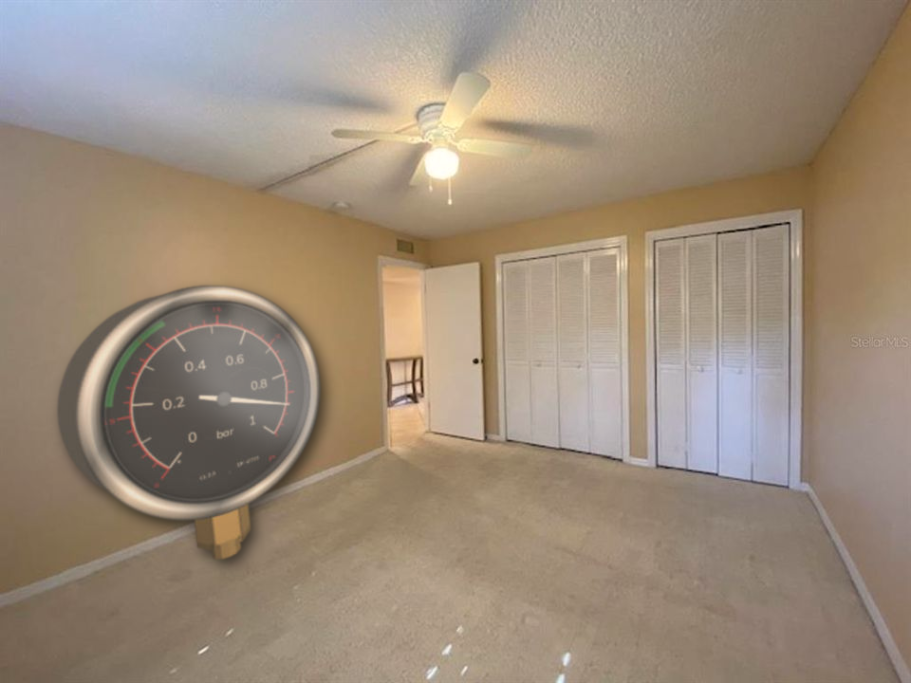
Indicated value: 0.9 bar
